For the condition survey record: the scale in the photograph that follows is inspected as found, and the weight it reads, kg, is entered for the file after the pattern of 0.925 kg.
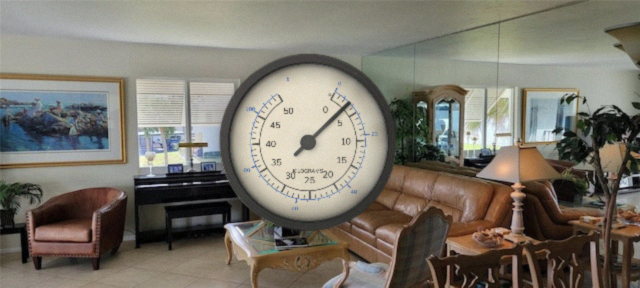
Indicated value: 3 kg
